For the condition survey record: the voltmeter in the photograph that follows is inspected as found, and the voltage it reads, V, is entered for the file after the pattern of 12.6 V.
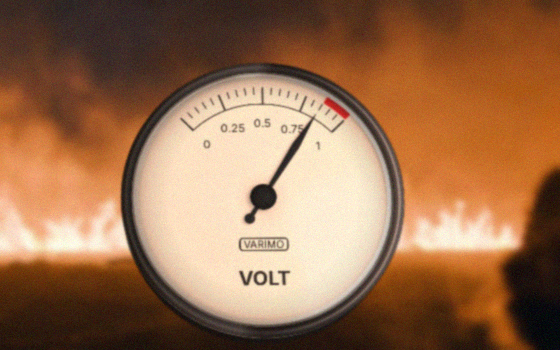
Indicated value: 0.85 V
